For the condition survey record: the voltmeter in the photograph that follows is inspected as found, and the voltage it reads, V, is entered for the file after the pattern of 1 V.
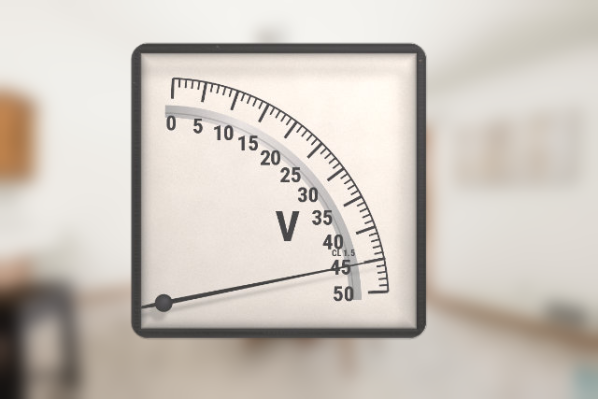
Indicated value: 45 V
